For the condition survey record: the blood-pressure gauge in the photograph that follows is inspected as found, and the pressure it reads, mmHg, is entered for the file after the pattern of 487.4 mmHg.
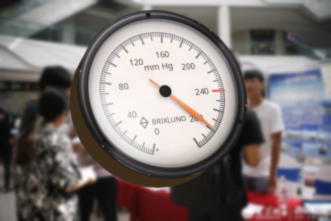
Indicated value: 280 mmHg
